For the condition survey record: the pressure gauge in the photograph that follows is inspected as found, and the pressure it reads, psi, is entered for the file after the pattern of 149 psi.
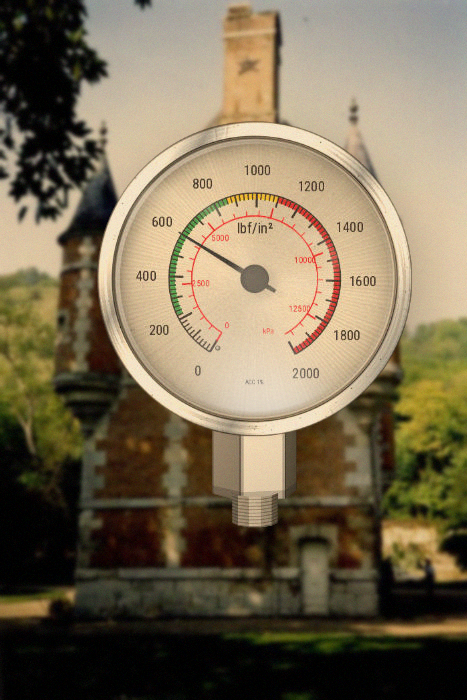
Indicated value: 600 psi
